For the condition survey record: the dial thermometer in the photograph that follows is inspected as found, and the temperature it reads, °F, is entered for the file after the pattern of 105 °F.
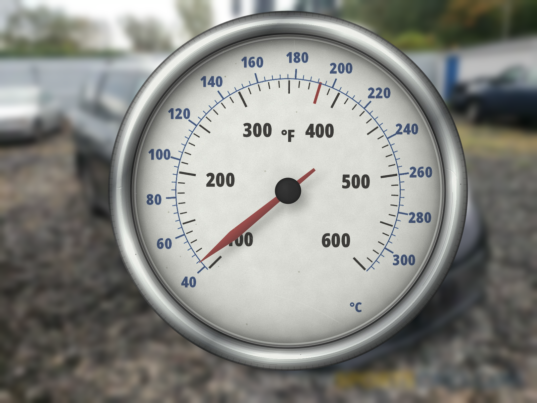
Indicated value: 110 °F
